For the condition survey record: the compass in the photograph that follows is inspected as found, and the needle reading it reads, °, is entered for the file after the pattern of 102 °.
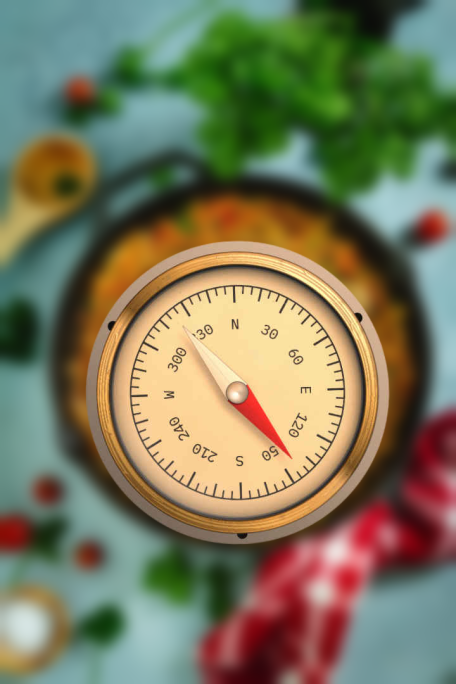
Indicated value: 142.5 °
